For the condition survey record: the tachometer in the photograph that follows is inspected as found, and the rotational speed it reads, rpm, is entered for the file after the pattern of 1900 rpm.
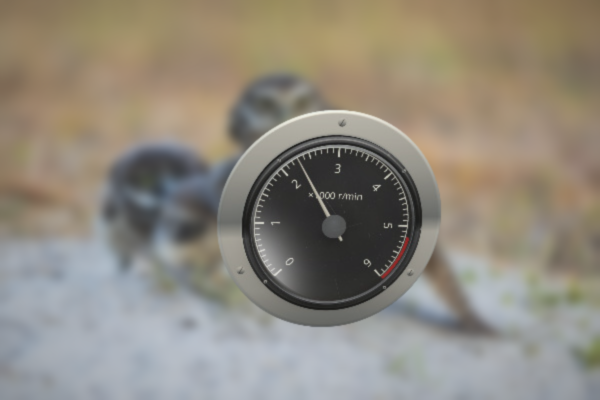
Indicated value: 2300 rpm
